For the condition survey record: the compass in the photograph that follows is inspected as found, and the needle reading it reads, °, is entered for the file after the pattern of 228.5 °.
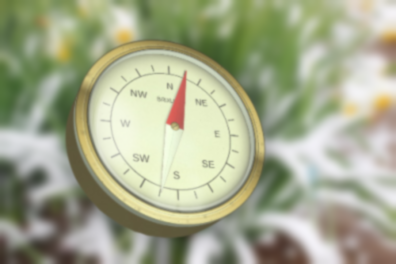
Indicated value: 15 °
